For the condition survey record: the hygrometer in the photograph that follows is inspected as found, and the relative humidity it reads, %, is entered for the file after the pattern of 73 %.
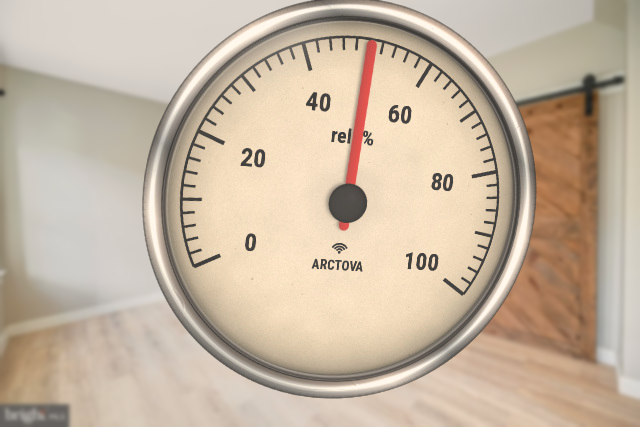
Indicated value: 50 %
